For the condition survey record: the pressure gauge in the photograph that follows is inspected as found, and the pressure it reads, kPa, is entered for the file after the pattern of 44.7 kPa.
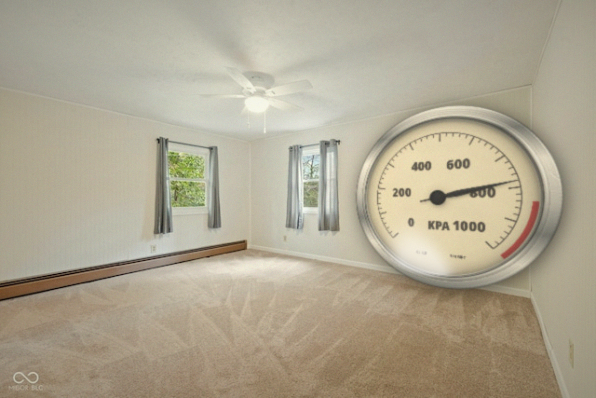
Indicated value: 780 kPa
